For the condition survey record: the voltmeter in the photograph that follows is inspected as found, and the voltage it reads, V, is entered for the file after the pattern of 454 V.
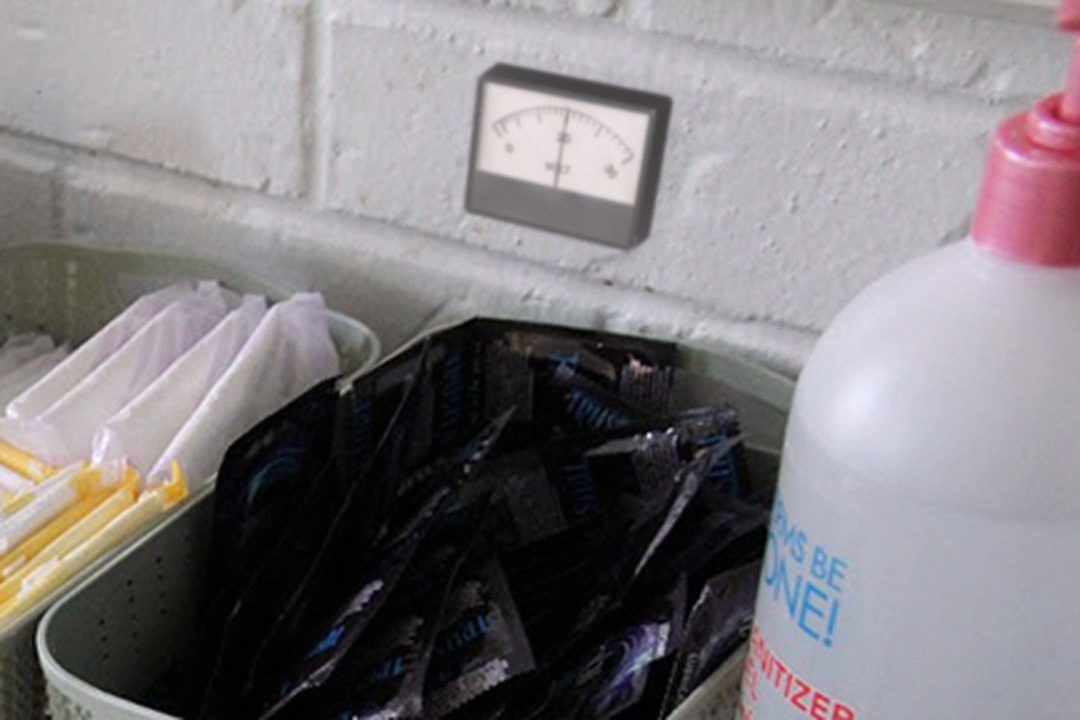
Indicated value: 20 V
